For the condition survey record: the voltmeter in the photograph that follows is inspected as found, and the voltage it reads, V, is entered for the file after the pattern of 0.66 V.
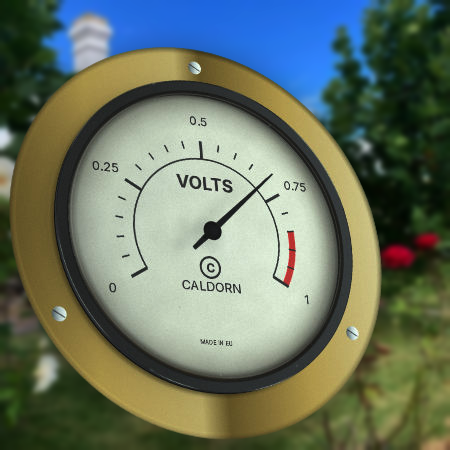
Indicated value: 0.7 V
